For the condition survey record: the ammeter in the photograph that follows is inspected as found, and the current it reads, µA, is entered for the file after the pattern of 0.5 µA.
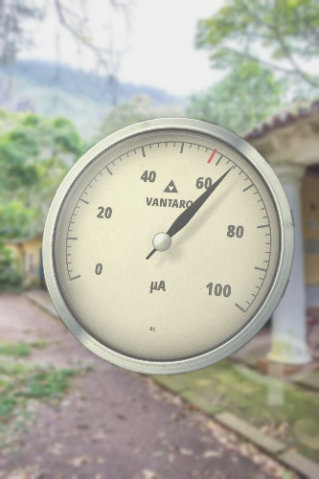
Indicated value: 64 µA
